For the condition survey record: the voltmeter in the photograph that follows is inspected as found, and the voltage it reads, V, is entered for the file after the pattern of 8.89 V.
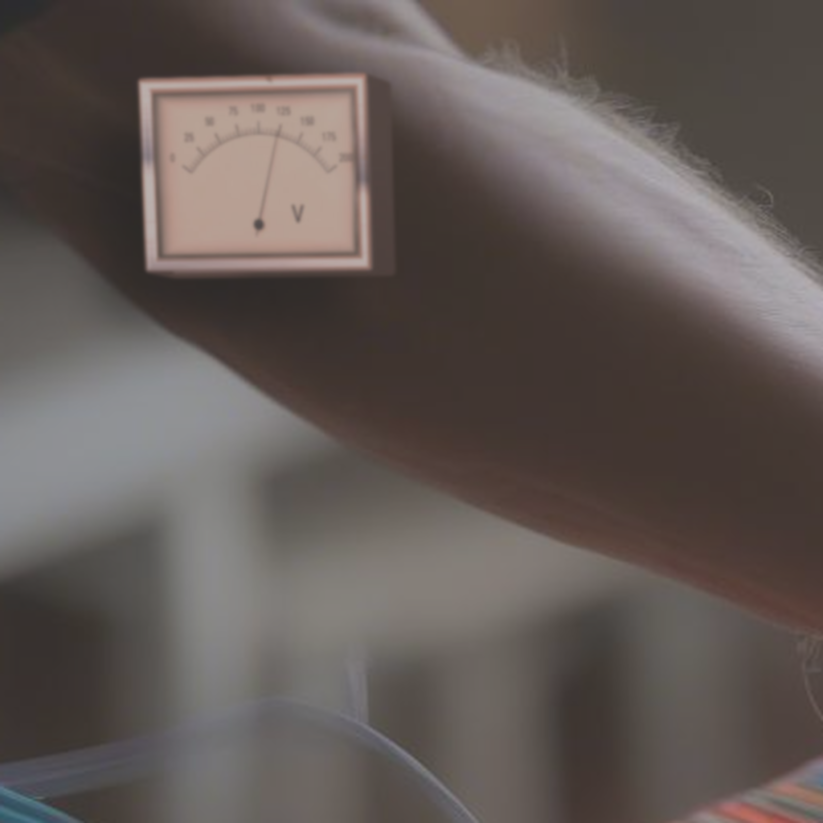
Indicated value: 125 V
